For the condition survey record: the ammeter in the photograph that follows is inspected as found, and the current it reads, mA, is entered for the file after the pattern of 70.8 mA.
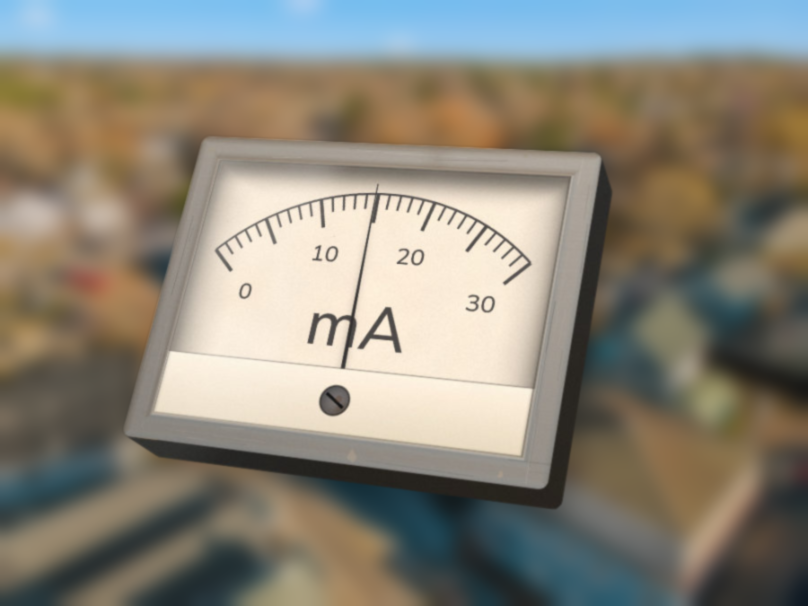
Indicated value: 15 mA
